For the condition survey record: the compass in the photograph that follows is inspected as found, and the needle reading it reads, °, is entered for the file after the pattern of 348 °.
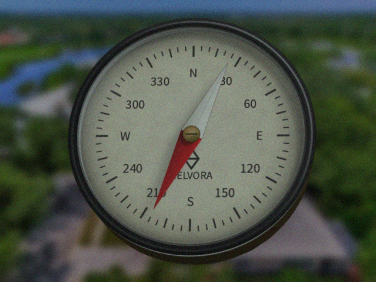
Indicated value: 205 °
